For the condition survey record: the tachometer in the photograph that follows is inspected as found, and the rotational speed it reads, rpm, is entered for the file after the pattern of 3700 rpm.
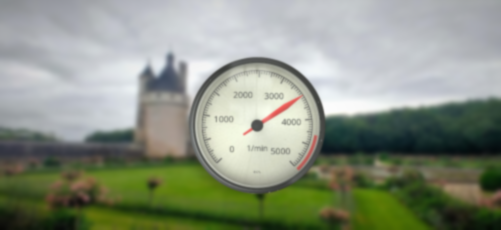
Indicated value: 3500 rpm
